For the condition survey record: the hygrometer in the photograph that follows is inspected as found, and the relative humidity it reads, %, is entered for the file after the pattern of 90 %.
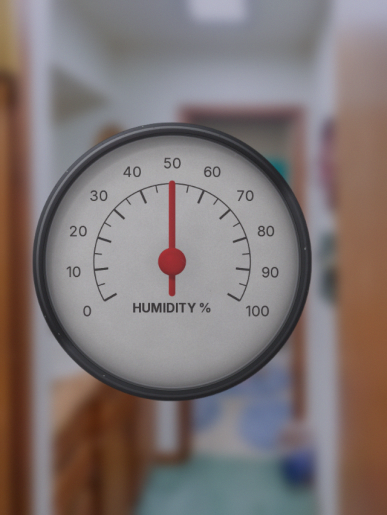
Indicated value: 50 %
